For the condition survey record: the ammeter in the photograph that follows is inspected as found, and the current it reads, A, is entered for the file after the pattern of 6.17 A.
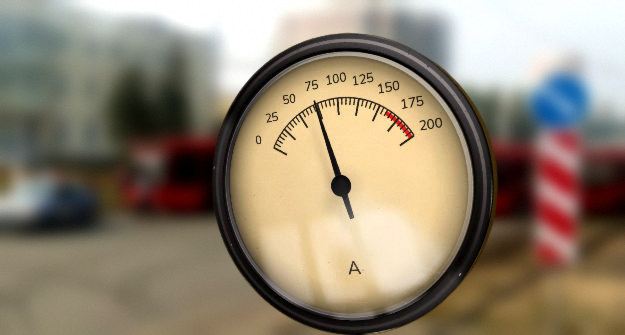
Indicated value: 75 A
